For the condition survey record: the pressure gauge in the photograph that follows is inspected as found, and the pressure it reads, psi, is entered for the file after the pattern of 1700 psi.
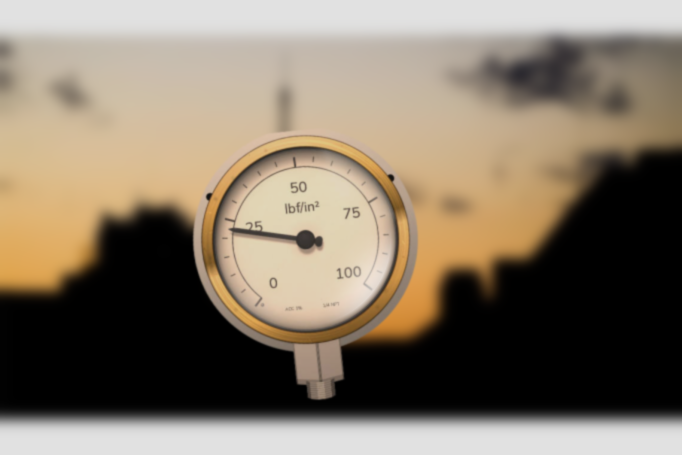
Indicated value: 22.5 psi
